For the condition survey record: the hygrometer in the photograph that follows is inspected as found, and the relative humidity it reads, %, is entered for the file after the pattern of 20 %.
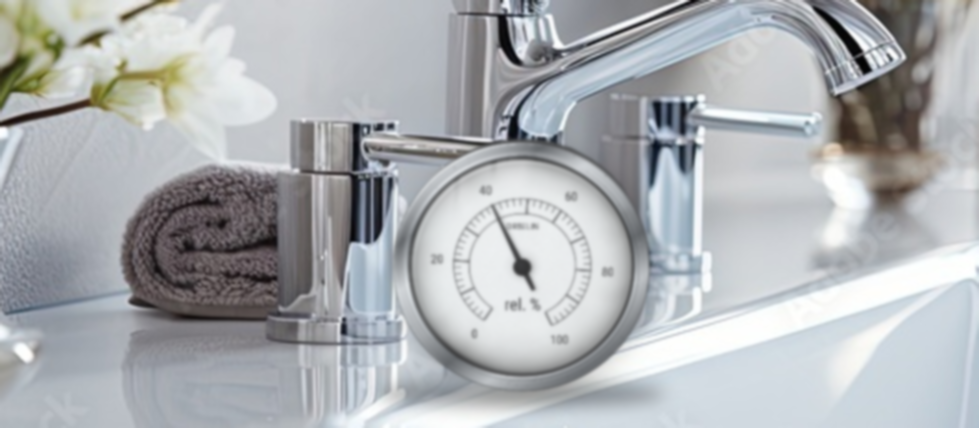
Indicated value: 40 %
